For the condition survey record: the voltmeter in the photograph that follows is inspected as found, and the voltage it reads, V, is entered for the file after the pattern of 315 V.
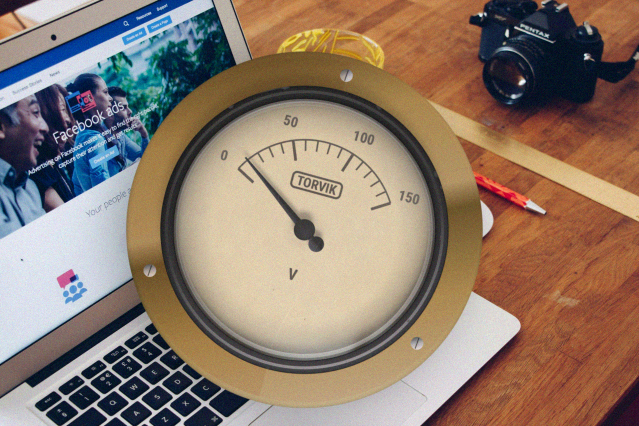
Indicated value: 10 V
